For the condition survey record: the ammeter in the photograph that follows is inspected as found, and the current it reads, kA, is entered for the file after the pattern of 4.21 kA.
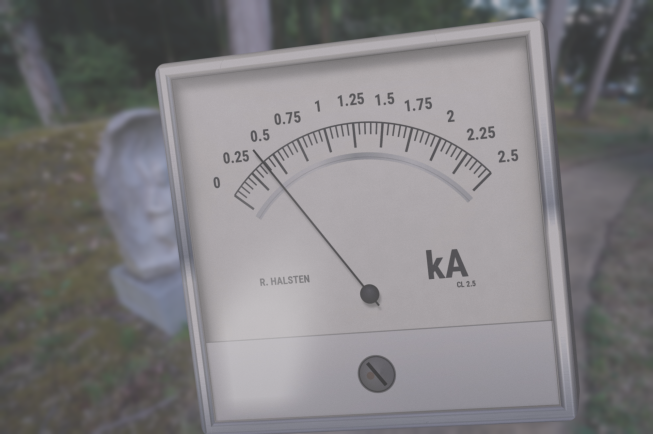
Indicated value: 0.4 kA
